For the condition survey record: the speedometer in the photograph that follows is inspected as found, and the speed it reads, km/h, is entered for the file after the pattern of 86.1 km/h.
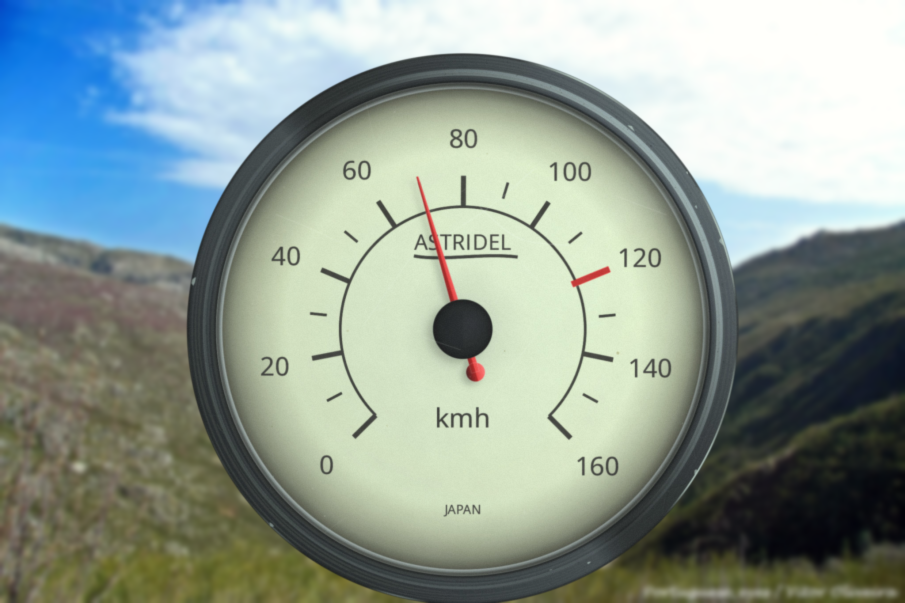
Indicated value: 70 km/h
